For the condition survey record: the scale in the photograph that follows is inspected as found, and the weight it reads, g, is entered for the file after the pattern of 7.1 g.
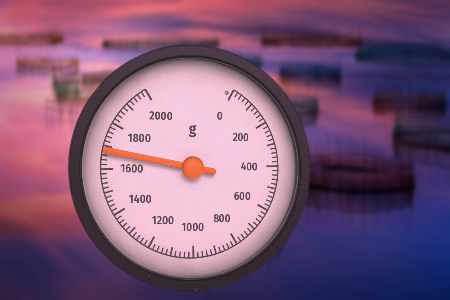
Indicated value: 1680 g
